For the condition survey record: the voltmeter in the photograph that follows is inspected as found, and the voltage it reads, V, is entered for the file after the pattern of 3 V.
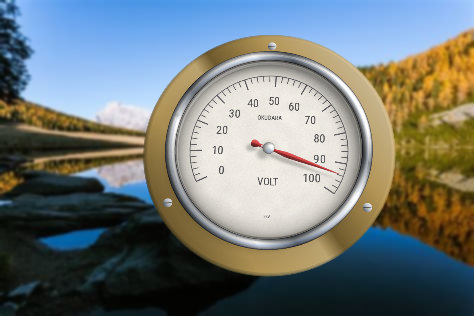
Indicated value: 94 V
